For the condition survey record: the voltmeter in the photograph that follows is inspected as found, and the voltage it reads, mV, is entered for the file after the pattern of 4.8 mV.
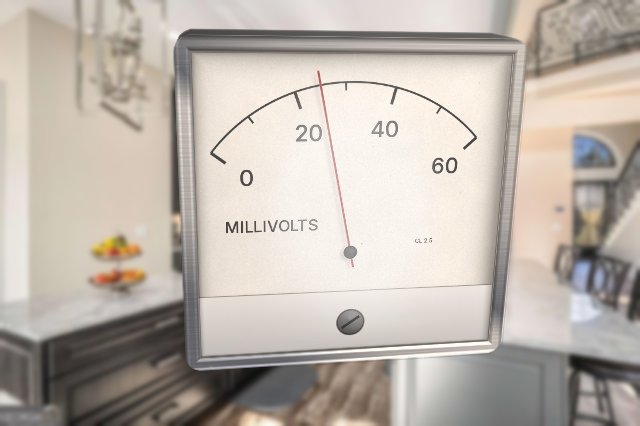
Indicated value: 25 mV
